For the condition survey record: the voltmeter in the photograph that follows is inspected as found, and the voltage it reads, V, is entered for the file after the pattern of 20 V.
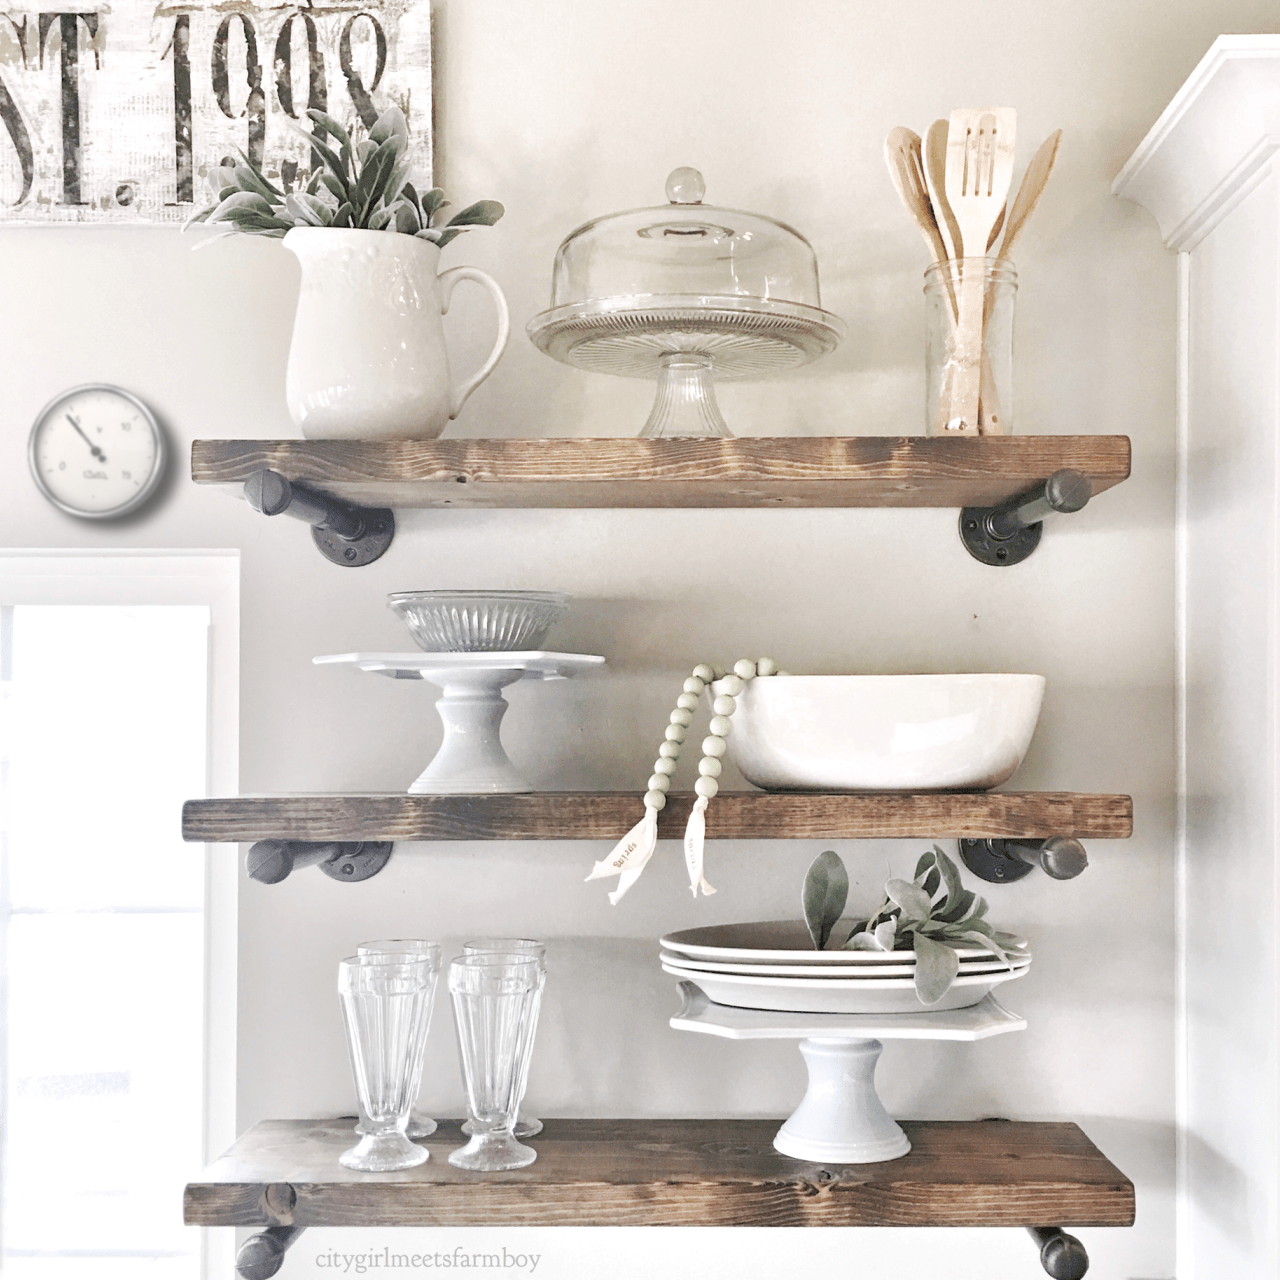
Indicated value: 4.5 V
